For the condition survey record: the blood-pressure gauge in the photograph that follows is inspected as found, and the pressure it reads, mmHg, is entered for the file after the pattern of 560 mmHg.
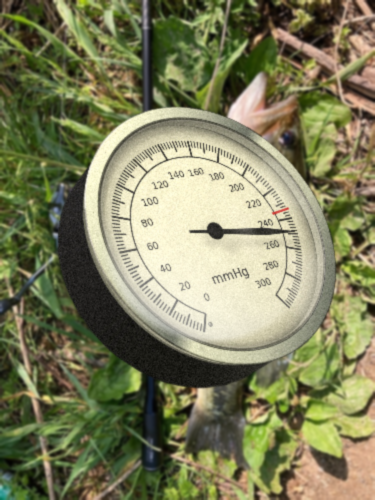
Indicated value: 250 mmHg
